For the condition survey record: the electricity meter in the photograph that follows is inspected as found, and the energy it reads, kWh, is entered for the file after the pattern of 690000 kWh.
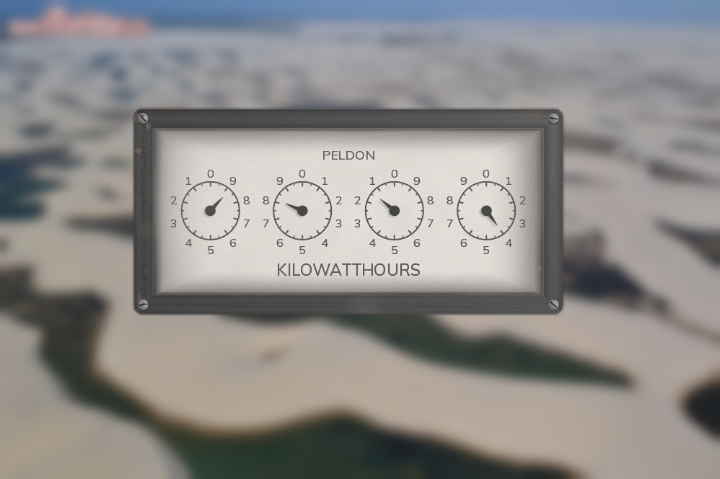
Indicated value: 8814 kWh
